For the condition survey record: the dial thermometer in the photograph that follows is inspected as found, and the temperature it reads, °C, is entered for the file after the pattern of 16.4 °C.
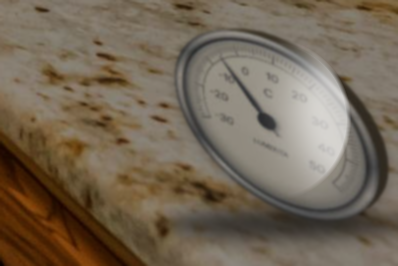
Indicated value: -5 °C
